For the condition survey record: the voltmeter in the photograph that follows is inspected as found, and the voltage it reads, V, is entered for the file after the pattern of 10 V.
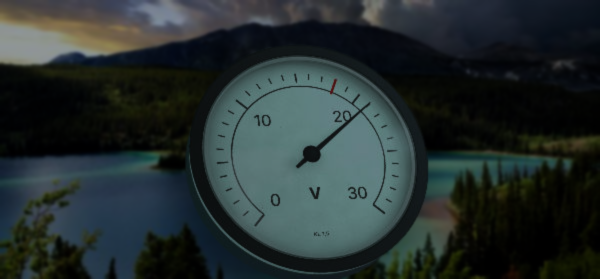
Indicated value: 21 V
